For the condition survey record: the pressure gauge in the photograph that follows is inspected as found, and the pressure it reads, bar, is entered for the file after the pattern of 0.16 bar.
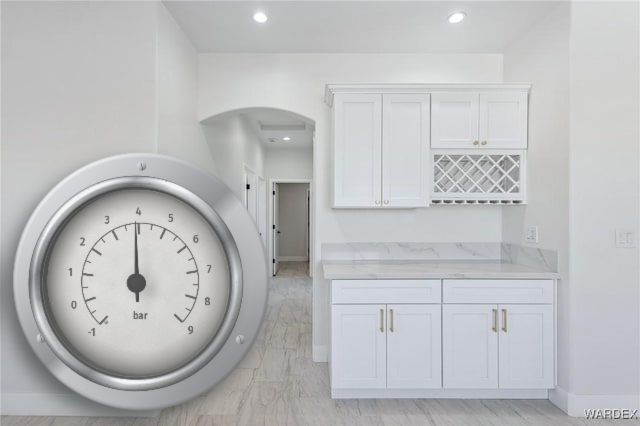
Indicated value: 4 bar
